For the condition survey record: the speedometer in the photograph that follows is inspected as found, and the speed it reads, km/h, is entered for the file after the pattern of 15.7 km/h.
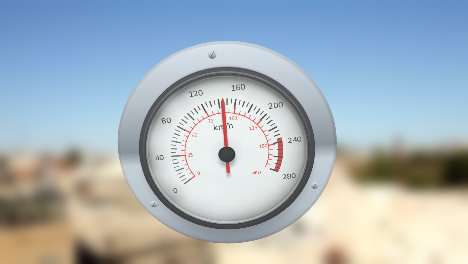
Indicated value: 145 km/h
